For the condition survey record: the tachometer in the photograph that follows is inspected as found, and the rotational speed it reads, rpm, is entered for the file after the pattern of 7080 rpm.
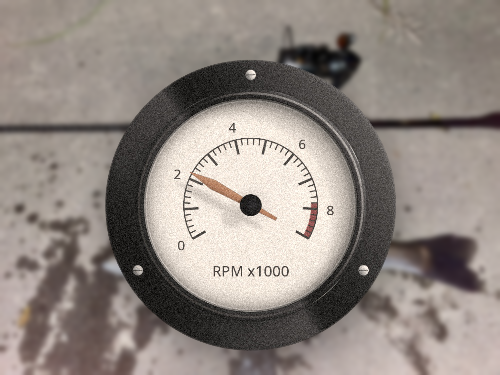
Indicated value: 2200 rpm
